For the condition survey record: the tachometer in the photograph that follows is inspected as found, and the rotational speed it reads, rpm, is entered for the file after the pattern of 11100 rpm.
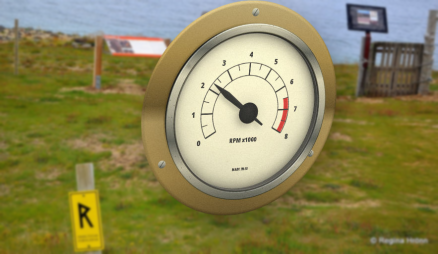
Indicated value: 2250 rpm
